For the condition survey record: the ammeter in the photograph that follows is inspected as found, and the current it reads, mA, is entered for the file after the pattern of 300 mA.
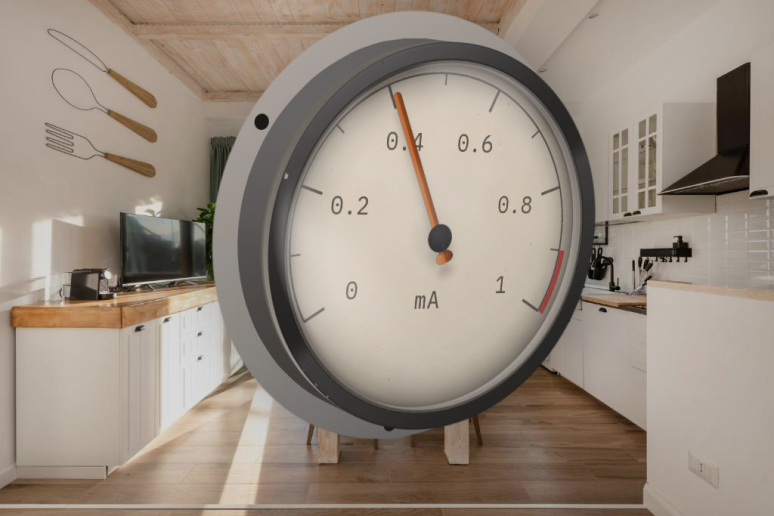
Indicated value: 0.4 mA
